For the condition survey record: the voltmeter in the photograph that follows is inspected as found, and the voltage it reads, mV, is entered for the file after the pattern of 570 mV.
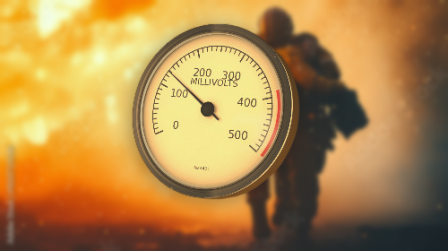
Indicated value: 130 mV
